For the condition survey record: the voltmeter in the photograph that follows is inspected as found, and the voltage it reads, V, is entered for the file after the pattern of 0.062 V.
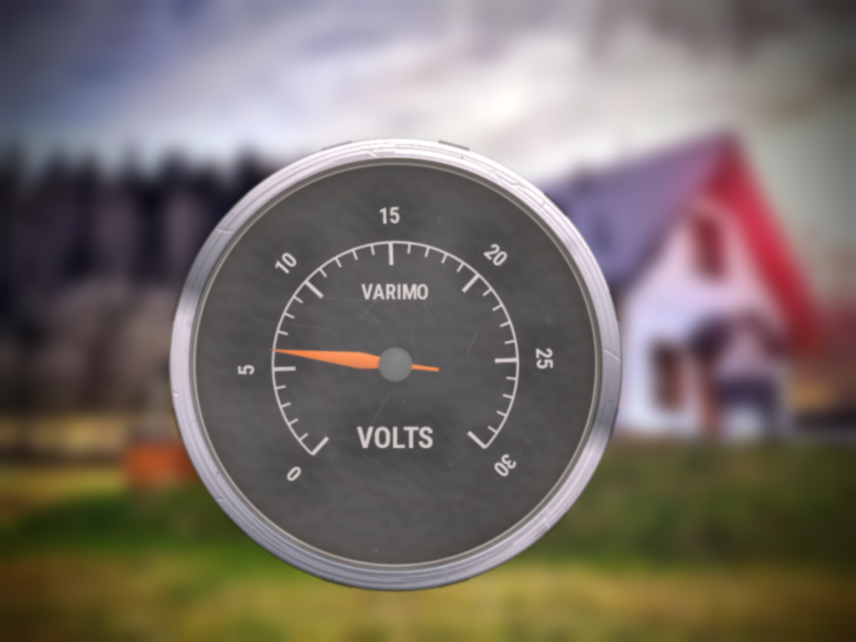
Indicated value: 6 V
